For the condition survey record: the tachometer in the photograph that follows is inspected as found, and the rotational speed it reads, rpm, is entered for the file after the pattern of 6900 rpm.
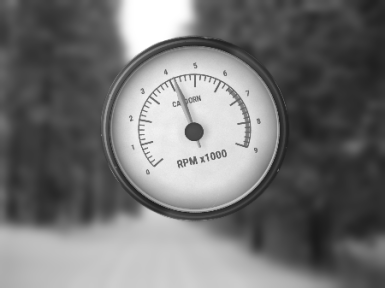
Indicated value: 4200 rpm
